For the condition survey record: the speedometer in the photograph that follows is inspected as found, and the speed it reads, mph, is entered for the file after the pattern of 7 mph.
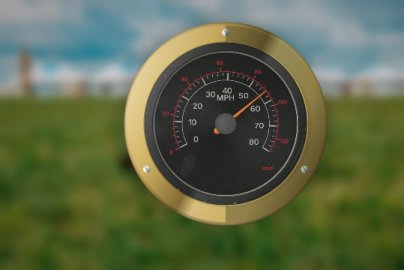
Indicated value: 56 mph
